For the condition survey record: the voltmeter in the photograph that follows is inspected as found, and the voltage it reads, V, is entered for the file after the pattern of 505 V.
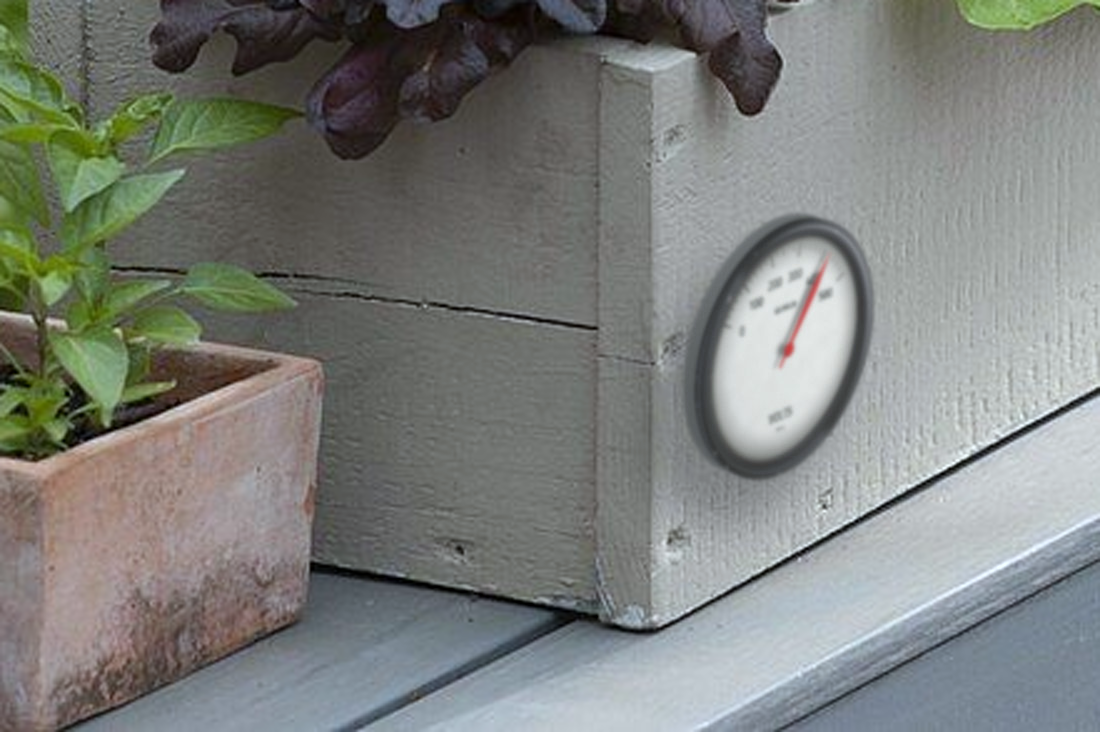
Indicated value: 400 V
